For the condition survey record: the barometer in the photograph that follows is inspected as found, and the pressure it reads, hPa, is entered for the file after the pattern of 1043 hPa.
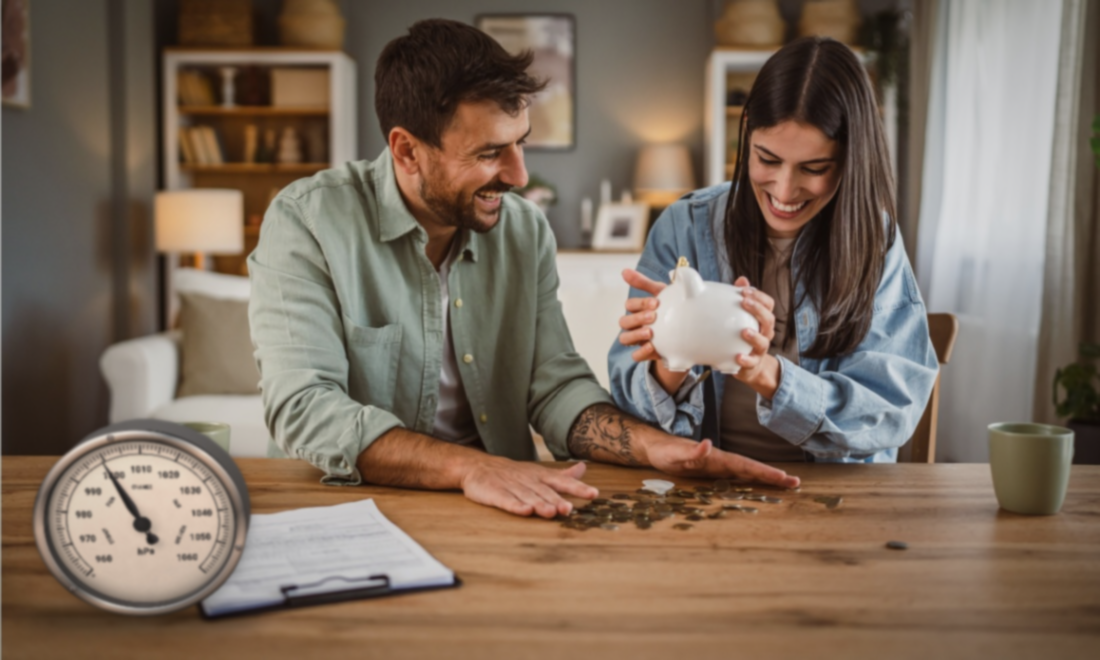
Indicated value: 1000 hPa
